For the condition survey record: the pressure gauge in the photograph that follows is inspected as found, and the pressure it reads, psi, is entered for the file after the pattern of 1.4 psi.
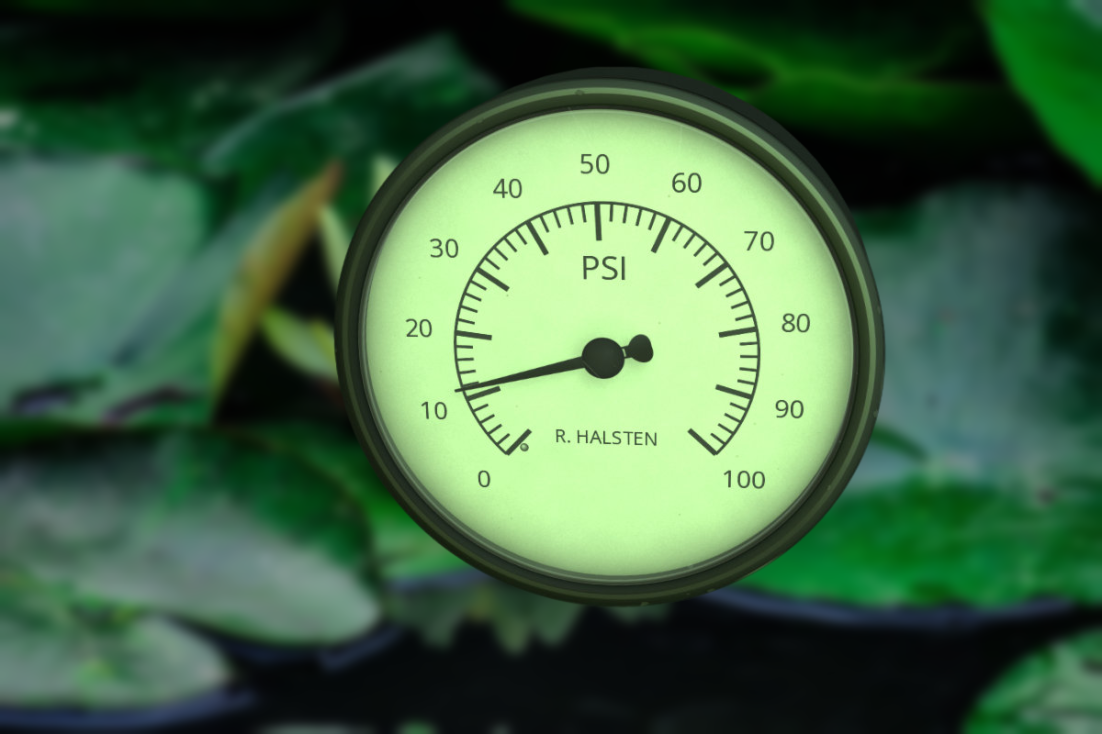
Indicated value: 12 psi
